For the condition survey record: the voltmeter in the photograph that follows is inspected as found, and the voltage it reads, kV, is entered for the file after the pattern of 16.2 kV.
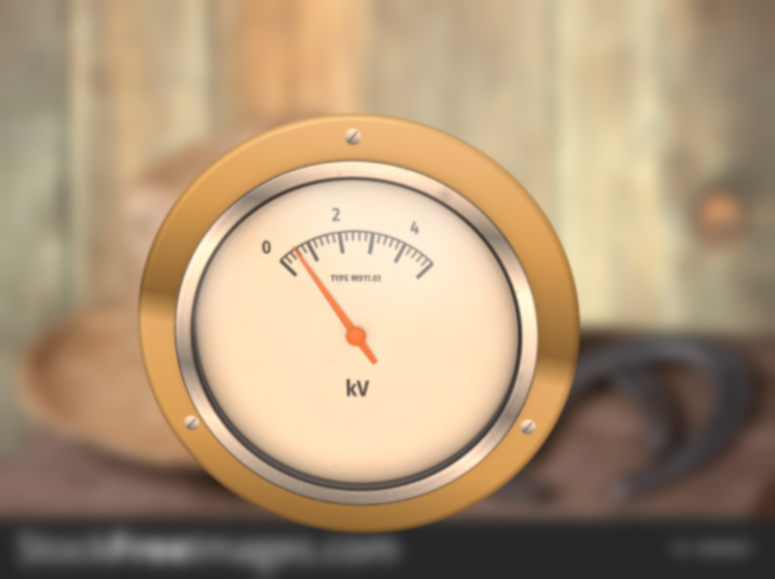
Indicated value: 0.6 kV
